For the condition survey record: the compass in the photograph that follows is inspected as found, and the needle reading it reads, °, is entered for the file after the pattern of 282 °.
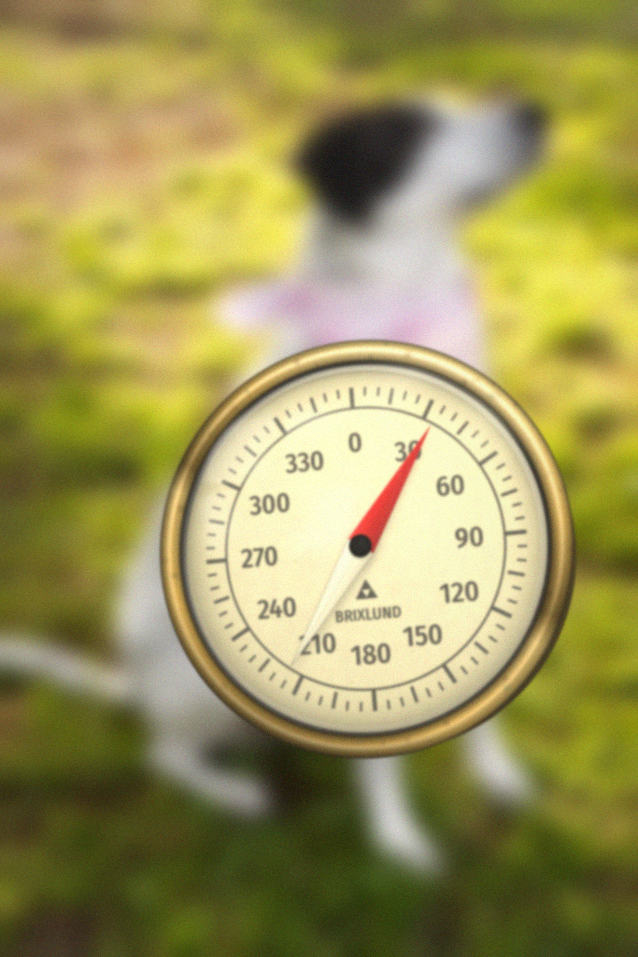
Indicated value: 35 °
